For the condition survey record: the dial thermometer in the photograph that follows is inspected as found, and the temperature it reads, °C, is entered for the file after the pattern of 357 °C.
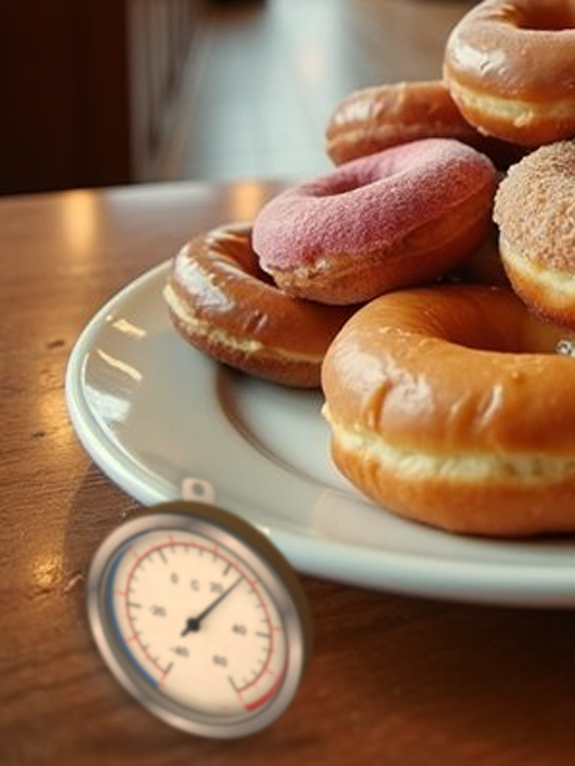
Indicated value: 24 °C
